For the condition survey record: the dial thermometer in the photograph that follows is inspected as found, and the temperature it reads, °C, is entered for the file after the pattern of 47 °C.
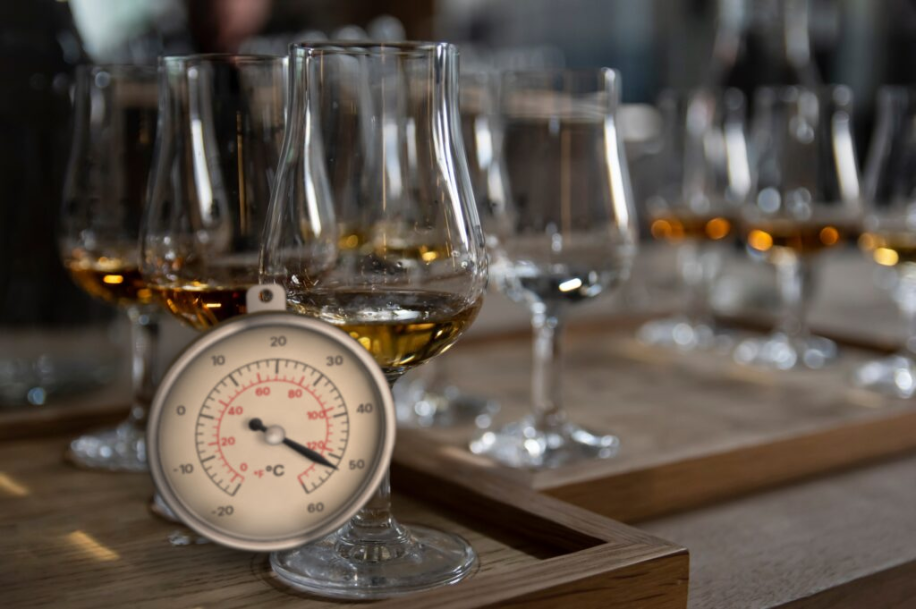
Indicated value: 52 °C
